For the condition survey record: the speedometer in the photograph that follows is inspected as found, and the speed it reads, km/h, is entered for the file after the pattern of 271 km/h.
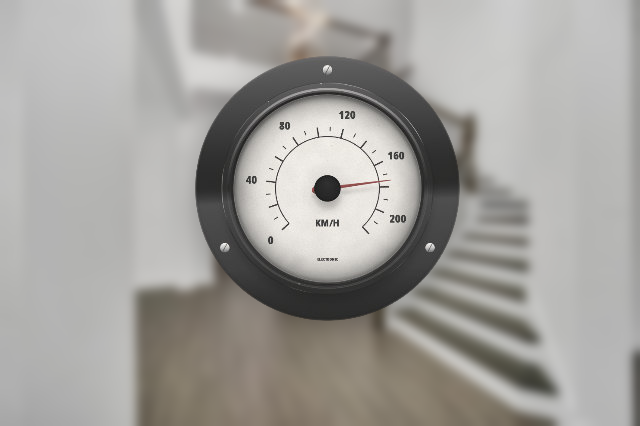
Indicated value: 175 km/h
